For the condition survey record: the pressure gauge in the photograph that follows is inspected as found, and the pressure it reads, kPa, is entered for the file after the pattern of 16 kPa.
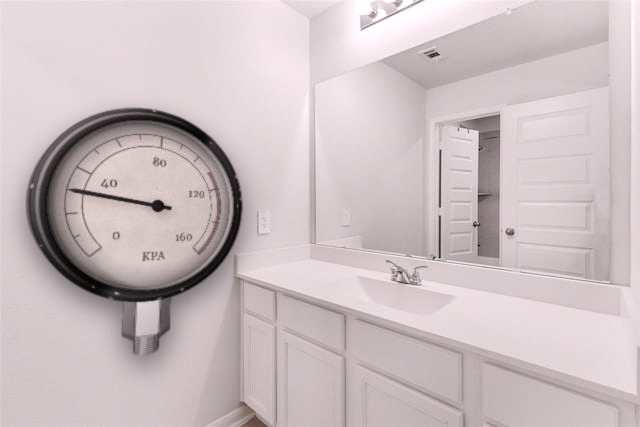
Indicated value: 30 kPa
